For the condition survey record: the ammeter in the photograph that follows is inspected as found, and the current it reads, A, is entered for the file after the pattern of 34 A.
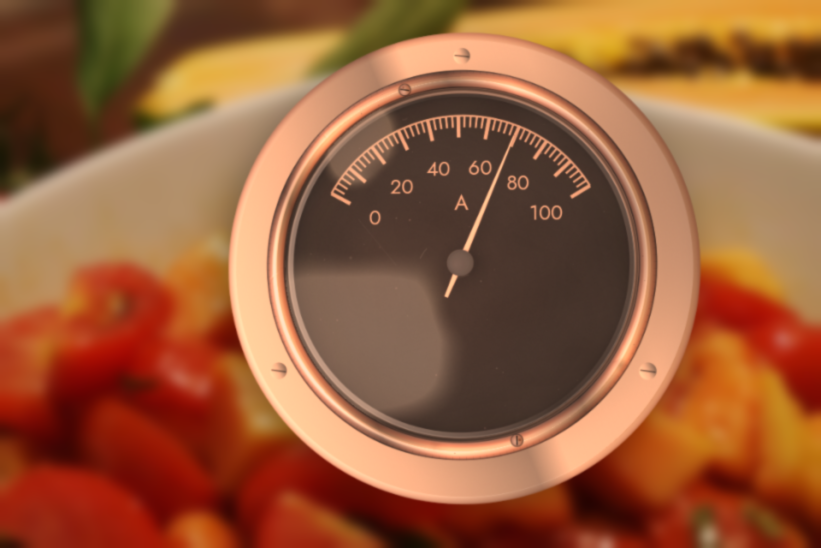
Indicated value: 70 A
